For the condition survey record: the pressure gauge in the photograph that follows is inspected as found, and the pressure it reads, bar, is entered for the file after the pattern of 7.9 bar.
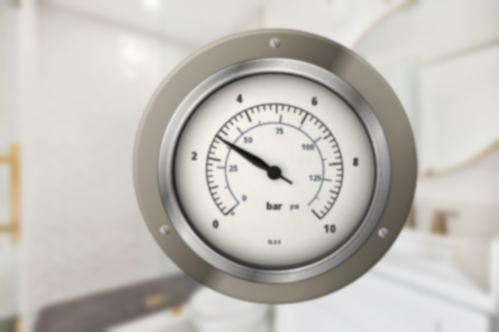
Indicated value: 2.8 bar
